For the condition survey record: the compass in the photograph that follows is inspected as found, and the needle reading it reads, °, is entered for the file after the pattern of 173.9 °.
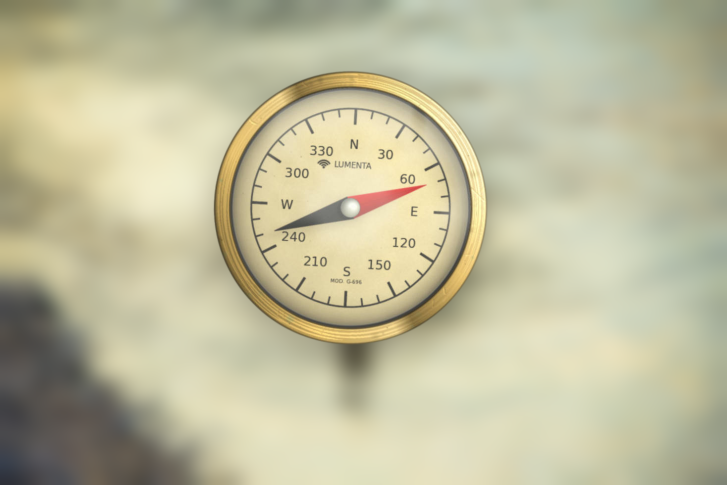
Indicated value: 70 °
